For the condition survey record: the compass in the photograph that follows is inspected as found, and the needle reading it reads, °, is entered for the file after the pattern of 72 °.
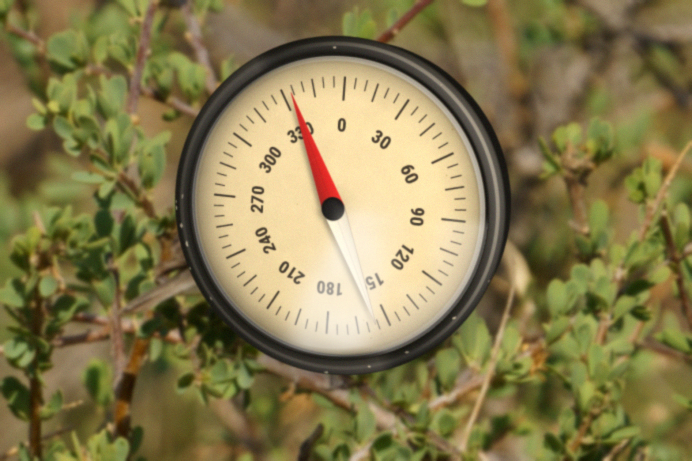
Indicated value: 335 °
